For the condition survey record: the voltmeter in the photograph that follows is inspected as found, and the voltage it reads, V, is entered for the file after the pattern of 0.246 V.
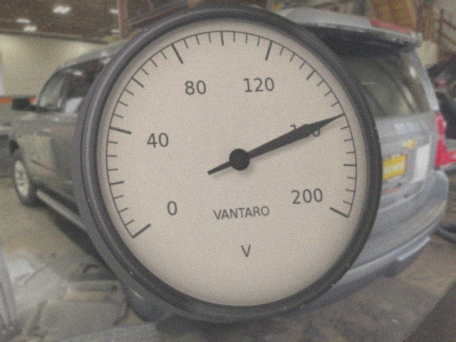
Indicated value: 160 V
